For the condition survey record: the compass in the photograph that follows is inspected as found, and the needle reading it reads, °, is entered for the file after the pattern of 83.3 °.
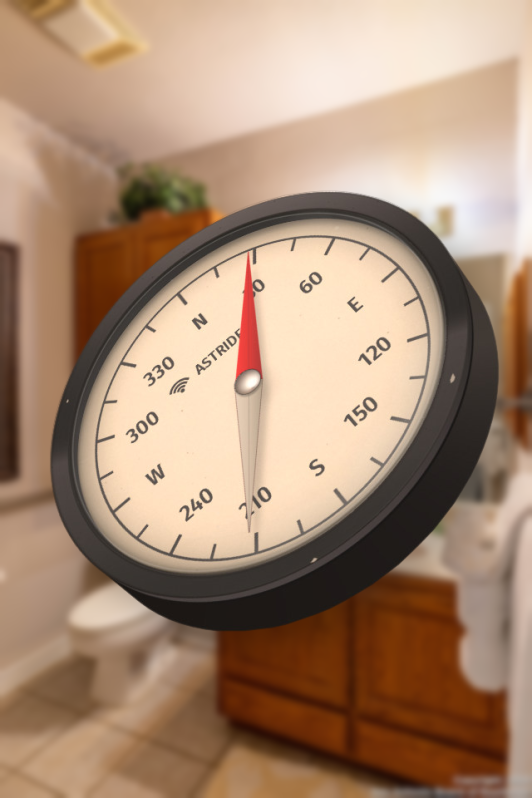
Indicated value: 30 °
